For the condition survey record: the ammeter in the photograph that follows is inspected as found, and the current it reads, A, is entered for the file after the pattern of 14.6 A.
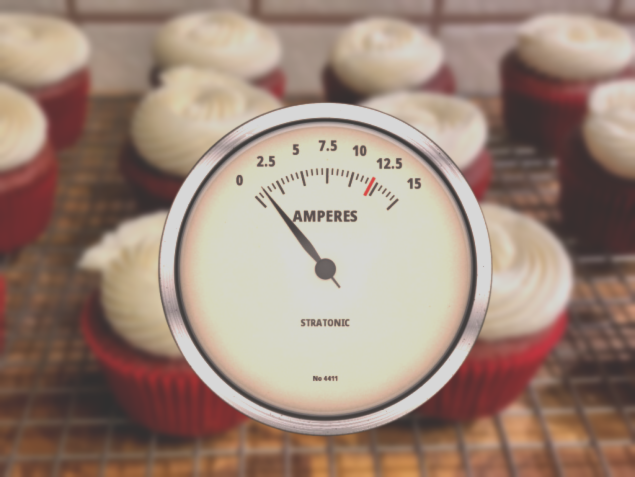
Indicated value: 1 A
